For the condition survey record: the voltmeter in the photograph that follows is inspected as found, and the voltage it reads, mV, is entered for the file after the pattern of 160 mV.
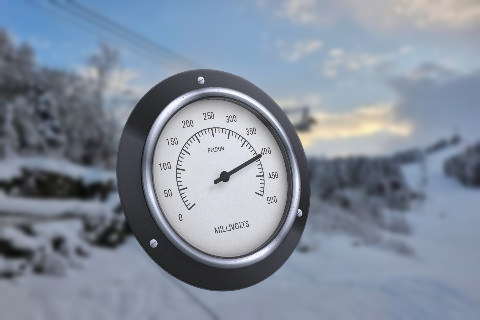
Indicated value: 400 mV
